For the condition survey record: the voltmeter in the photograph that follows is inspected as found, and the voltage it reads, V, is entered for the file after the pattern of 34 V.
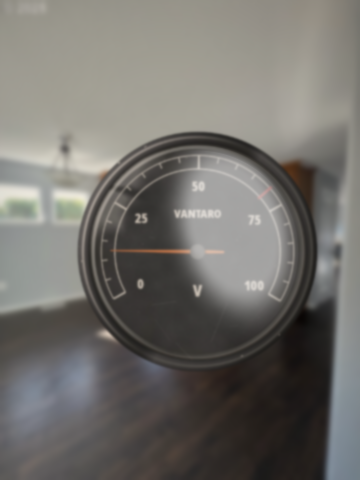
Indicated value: 12.5 V
